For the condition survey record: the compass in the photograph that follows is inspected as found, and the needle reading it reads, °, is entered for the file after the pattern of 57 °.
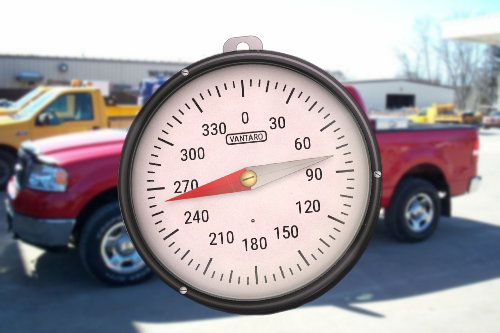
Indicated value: 260 °
